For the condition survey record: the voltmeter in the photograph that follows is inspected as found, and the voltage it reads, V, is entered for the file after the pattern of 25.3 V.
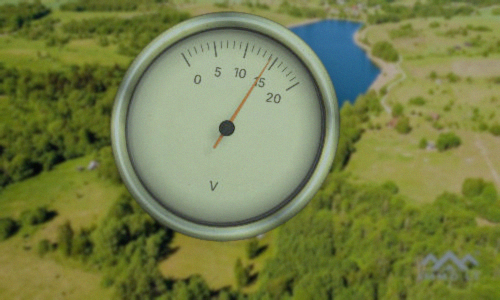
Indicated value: 14 V
